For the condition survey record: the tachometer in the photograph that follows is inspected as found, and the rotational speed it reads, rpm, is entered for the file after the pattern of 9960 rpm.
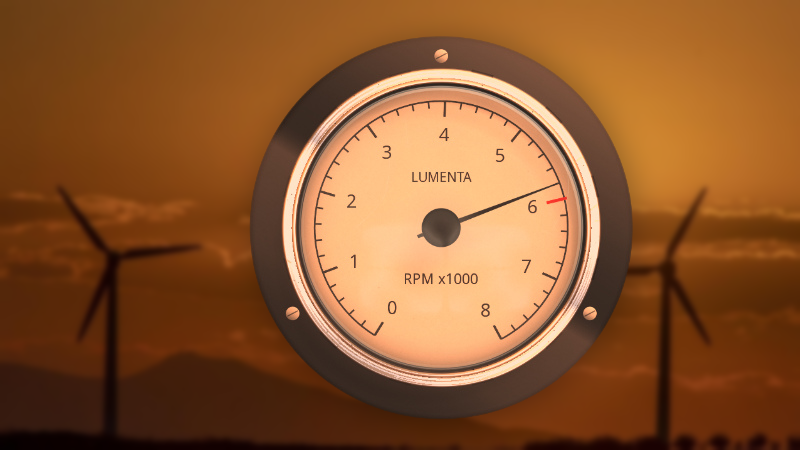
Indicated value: 5800 rpm
